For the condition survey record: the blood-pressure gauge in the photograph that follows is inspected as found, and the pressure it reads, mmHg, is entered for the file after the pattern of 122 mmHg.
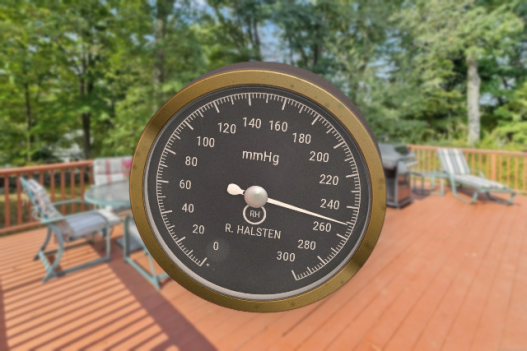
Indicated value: 250 mmHg
